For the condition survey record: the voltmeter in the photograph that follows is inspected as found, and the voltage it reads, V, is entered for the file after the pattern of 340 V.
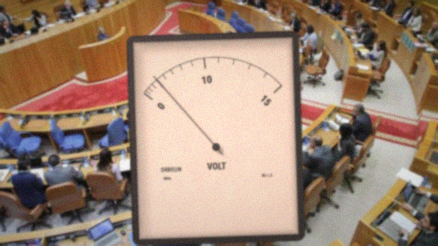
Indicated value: 5 V
